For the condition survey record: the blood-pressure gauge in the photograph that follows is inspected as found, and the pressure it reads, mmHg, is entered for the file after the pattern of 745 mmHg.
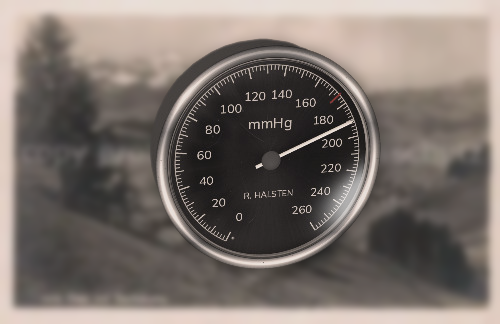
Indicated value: 190 mmHg
